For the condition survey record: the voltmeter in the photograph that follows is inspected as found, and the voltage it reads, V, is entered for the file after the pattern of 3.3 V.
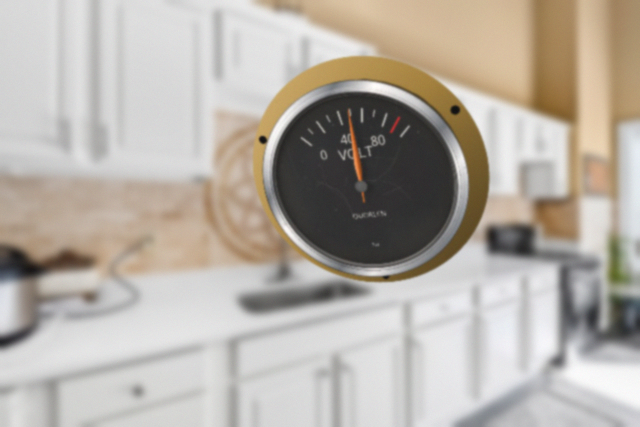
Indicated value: 50 V
